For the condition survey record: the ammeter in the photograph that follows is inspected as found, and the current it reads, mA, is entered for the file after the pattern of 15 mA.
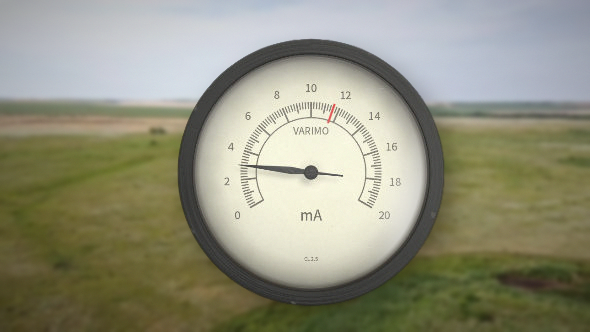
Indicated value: 3 mA
